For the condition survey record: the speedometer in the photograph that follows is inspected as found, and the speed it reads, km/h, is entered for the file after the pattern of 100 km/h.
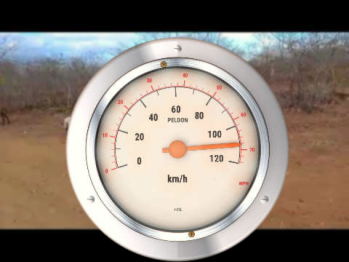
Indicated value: 110 km/h
